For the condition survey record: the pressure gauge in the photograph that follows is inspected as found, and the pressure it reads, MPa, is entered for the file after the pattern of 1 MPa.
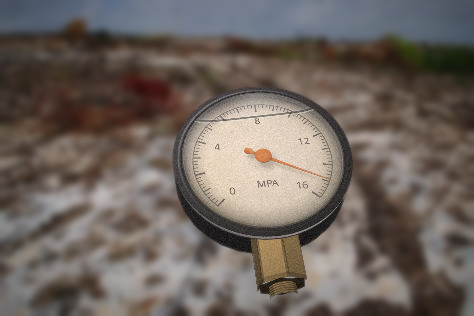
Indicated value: 15 MPa
